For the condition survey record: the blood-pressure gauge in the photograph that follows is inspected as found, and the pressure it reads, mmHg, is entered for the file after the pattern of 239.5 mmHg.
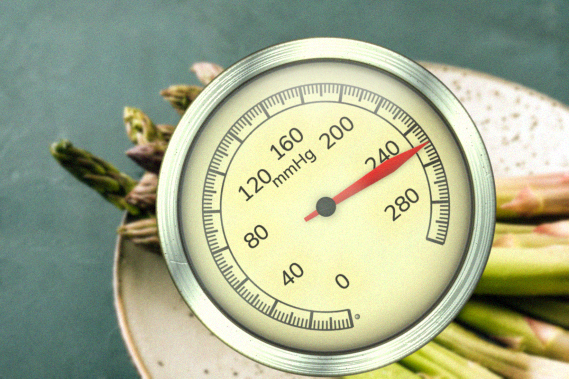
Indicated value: 250 mmHg
